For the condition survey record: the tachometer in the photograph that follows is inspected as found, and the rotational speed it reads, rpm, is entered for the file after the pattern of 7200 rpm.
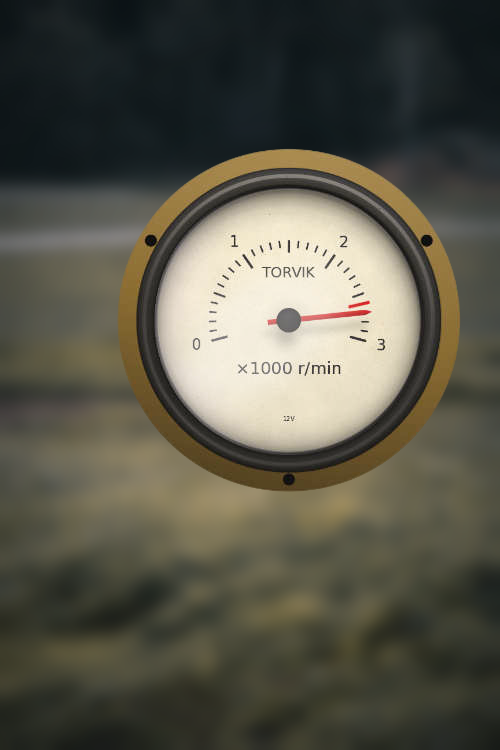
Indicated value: 2700 rpm
